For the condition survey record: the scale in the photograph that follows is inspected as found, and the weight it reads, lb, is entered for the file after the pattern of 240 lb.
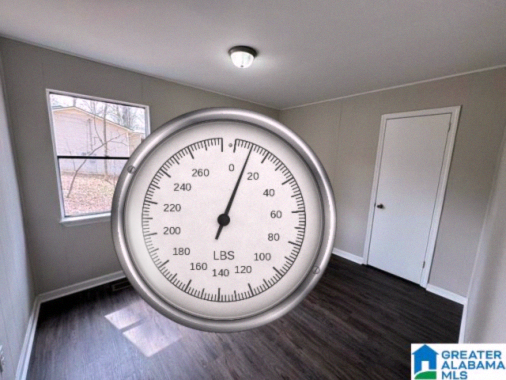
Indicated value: 10 lb
